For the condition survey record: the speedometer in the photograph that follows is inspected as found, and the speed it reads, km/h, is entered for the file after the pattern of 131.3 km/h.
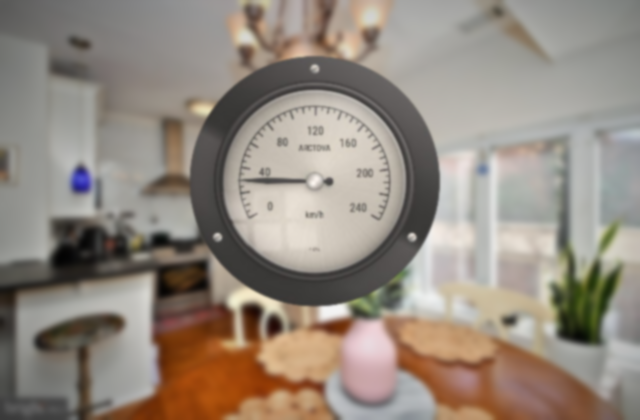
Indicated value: 30 km/h
